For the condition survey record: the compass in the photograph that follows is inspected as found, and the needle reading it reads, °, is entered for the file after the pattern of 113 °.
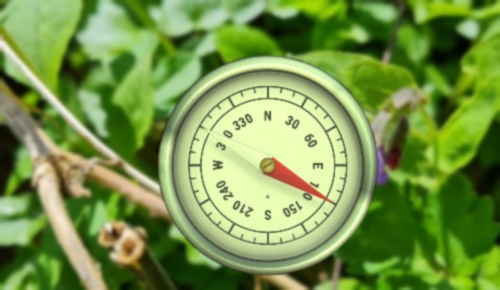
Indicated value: 120 °
